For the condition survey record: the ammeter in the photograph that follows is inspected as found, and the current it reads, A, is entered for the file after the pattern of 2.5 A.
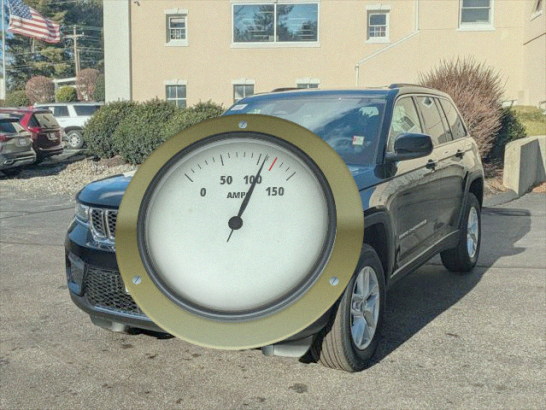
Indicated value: 110 A
